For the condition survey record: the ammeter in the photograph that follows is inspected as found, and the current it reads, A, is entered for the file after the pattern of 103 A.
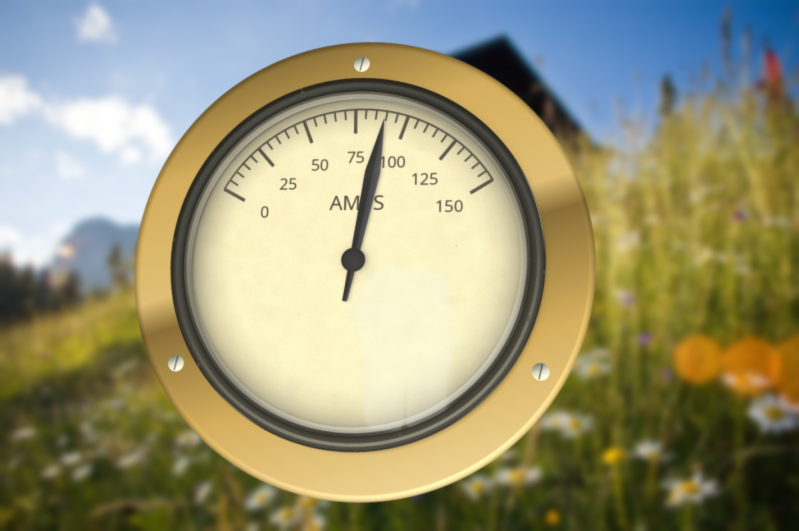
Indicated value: 90 A
